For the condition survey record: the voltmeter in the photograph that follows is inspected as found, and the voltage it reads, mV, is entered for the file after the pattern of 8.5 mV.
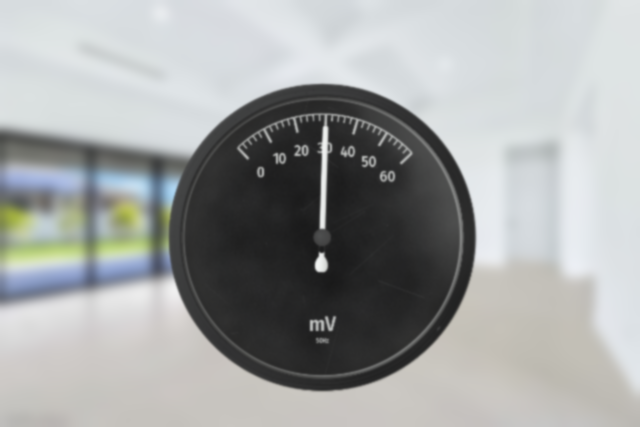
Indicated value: 30 mV
